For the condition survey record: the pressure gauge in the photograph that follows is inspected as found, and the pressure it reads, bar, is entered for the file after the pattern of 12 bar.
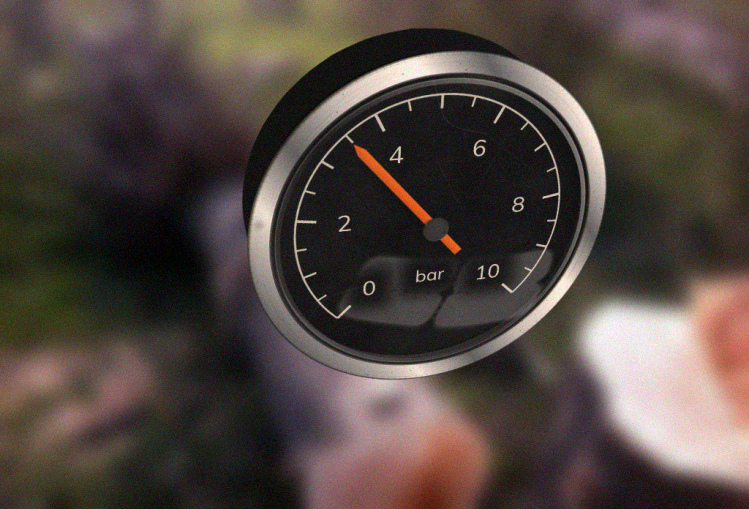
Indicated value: 3.5 bar
